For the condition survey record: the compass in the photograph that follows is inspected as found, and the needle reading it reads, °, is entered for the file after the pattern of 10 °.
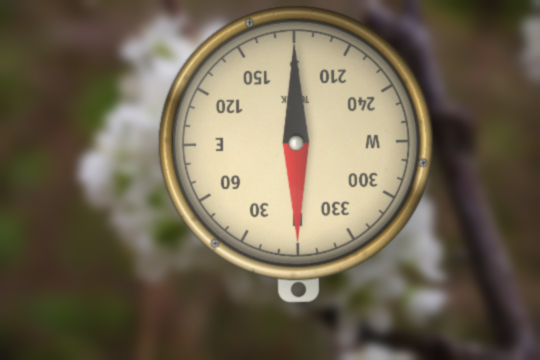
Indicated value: 0 °
